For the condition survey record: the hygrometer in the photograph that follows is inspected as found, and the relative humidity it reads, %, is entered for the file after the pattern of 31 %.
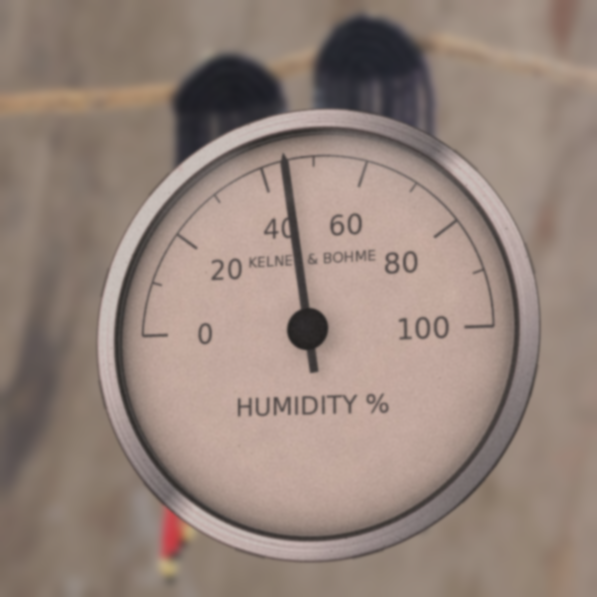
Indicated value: 45 %
